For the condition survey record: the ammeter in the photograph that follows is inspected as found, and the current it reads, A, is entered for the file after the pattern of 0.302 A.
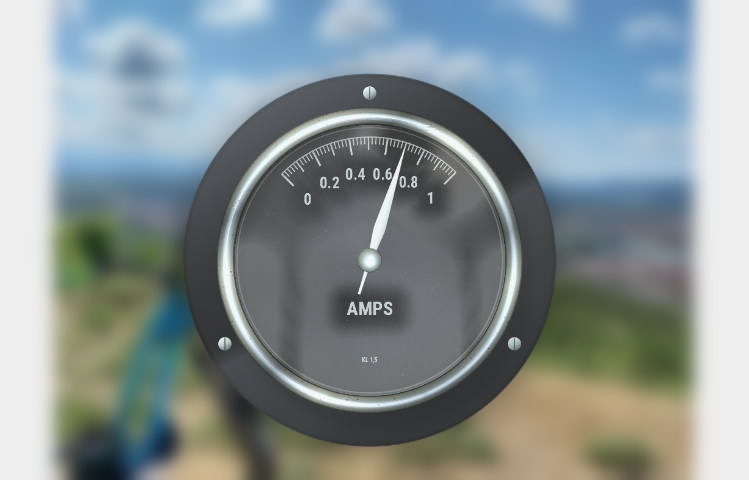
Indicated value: 0.7 A
